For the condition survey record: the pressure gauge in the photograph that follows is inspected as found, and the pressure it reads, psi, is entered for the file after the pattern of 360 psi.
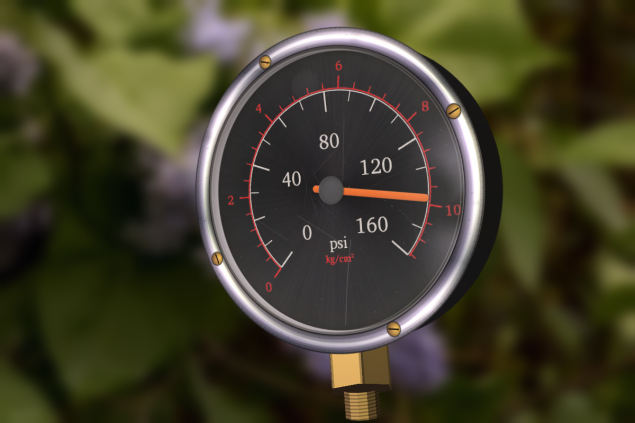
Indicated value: 140 psi
